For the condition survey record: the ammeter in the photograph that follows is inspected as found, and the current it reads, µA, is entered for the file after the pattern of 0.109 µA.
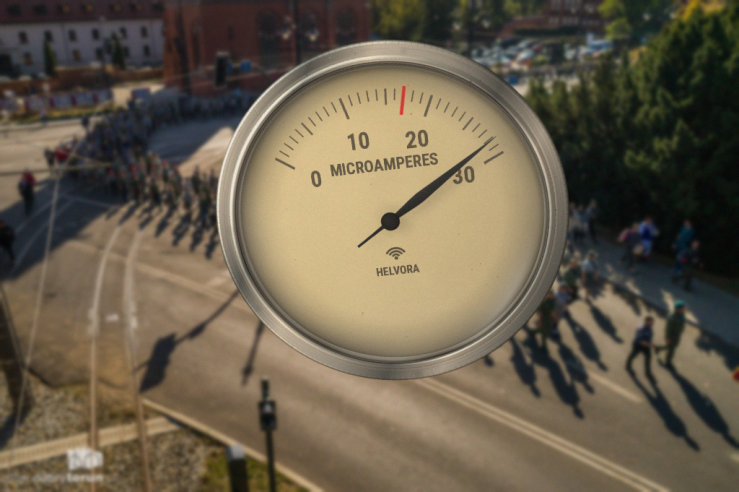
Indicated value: 28 µA
